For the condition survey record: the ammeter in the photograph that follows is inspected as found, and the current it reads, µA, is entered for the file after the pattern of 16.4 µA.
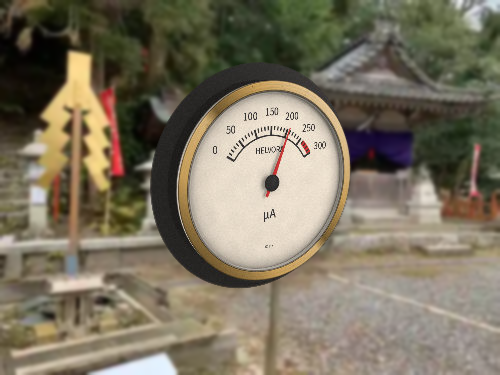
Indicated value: 200 µA
